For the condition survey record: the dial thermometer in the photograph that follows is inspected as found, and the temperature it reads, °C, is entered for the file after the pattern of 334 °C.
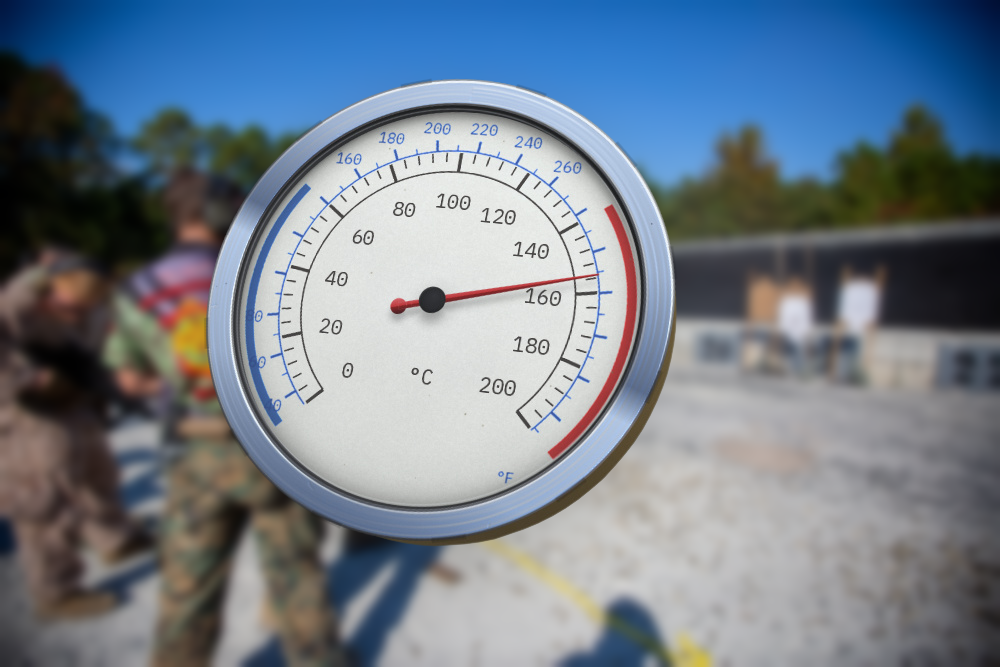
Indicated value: 156 °C
